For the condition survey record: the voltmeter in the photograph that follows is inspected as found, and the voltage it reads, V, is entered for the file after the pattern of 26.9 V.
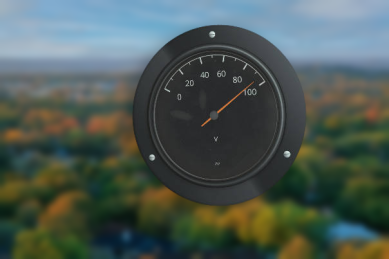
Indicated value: 95 V
